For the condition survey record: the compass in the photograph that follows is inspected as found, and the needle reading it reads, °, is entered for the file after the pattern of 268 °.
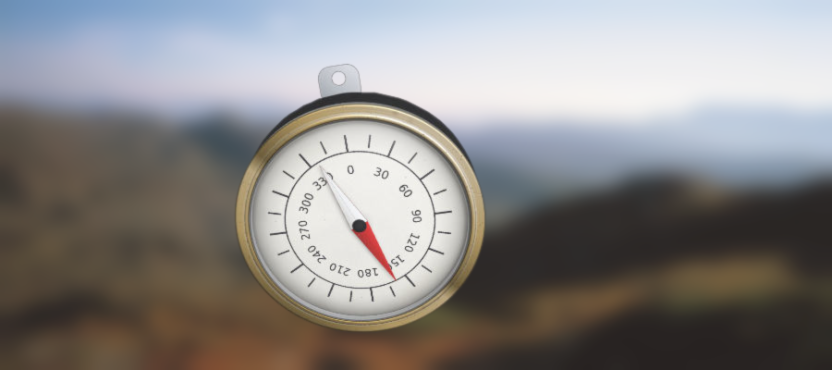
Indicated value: 157.5 °
